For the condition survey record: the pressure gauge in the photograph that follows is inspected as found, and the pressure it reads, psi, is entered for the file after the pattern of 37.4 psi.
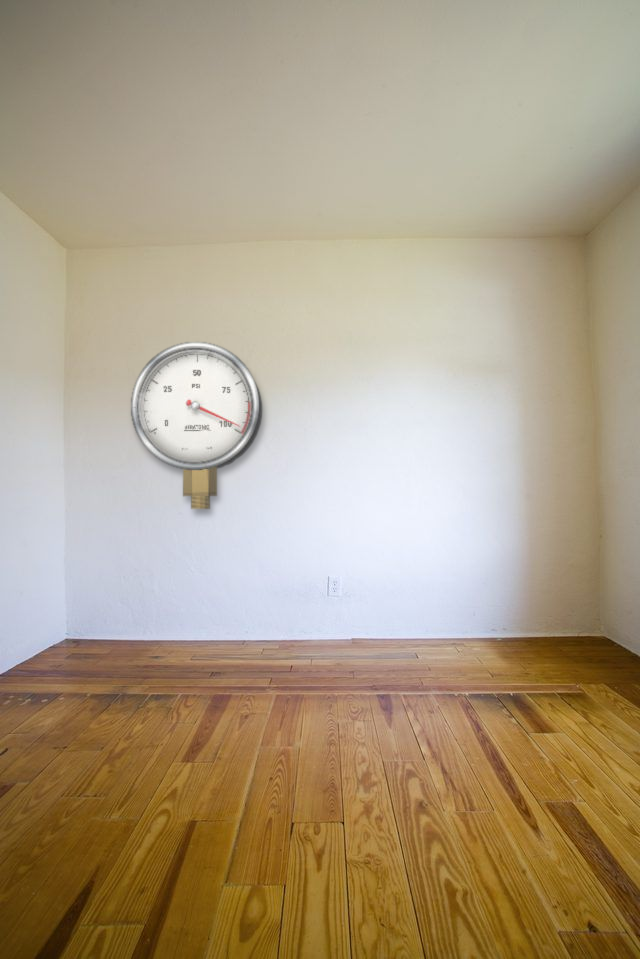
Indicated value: 97.5 psi
